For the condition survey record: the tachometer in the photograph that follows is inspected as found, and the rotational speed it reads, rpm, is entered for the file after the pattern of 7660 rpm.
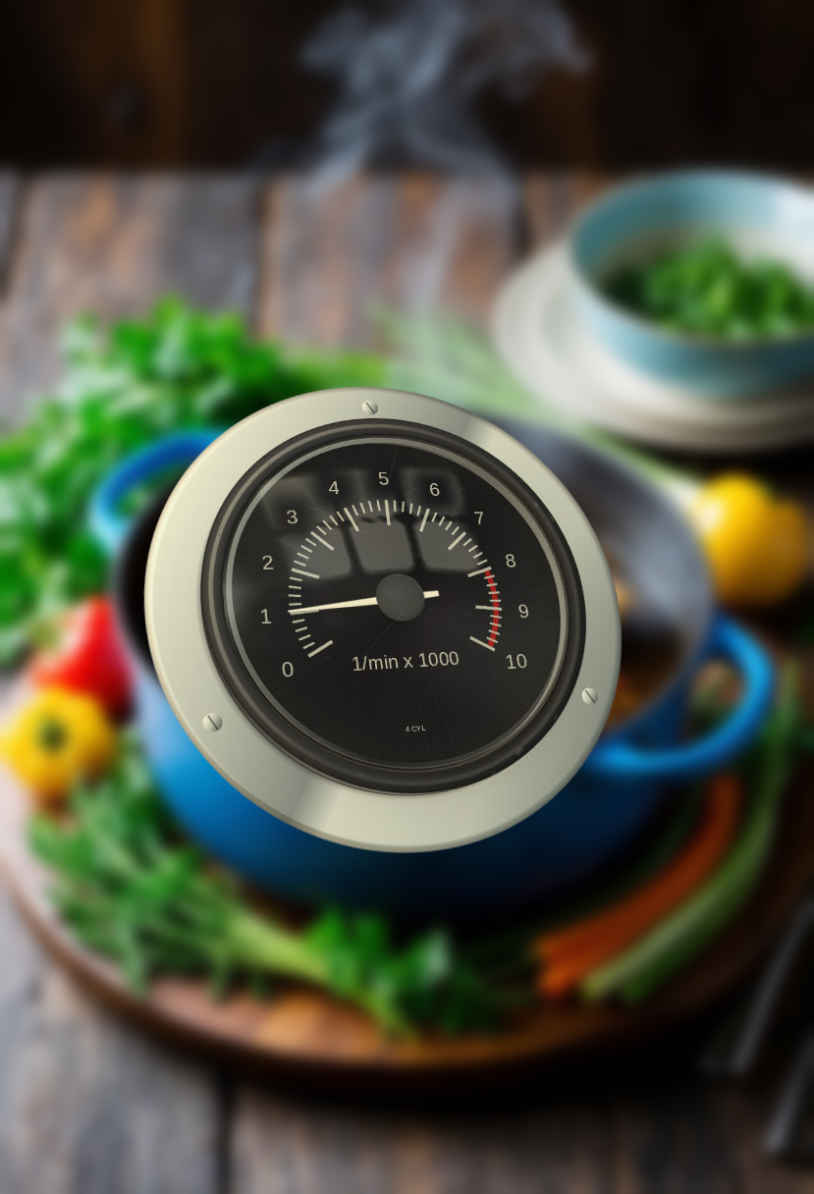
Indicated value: 1000 rpm
